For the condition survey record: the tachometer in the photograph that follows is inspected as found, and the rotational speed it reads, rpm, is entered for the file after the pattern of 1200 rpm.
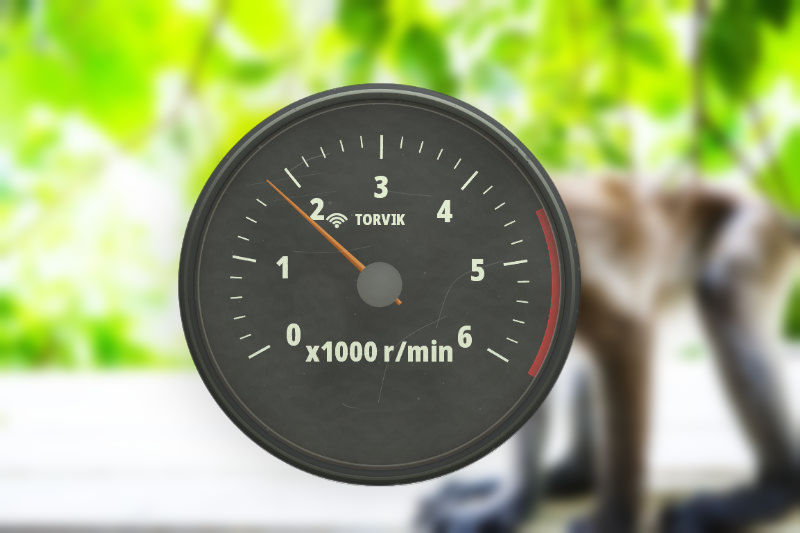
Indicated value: 1800 rpm
